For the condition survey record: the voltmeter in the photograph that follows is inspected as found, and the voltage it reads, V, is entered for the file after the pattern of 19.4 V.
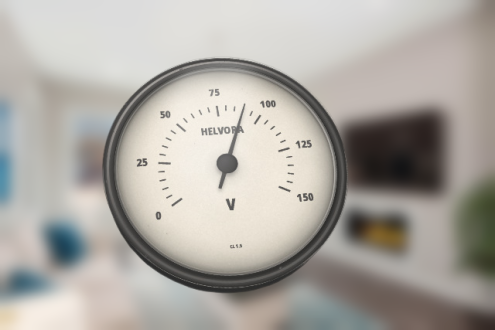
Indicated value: 90 V
